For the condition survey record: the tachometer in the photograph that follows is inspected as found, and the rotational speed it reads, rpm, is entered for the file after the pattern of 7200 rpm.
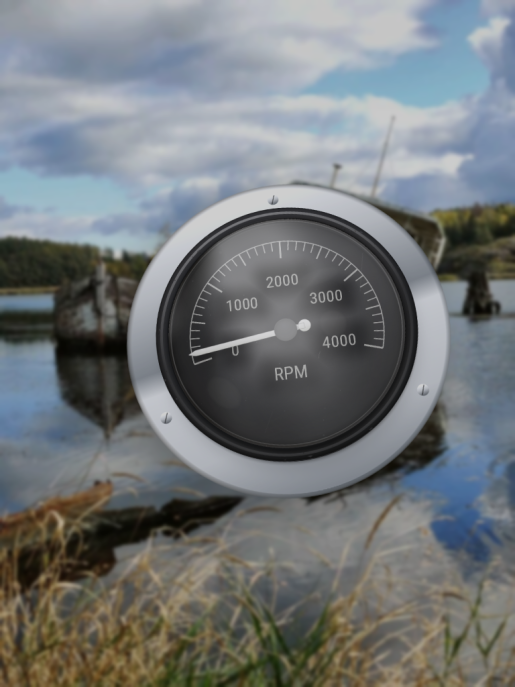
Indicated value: 100 rpm
